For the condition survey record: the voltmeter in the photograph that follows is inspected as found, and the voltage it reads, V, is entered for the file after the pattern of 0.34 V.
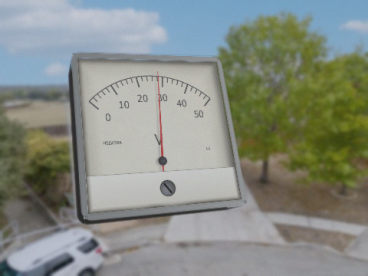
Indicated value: 28 V
